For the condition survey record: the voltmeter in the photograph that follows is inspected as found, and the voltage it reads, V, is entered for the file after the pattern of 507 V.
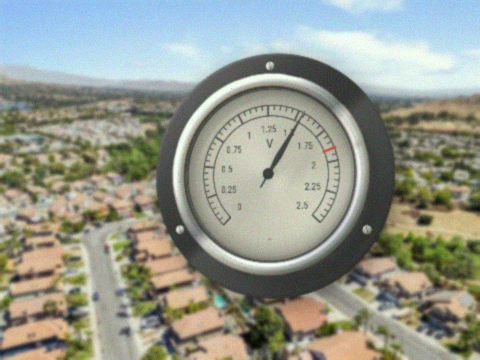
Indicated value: 1.55 V
